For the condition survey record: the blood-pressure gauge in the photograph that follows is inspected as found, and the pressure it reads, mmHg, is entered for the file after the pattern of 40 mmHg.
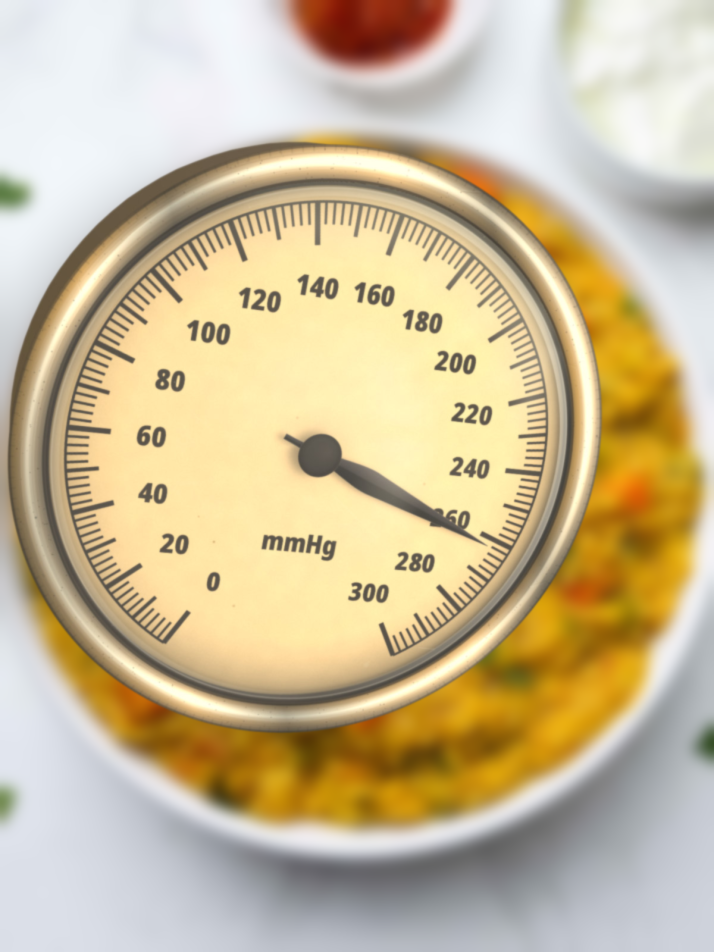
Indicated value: 262 mmHg
